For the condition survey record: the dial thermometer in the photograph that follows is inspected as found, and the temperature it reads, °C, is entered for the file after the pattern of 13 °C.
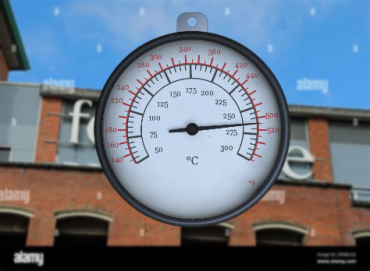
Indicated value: 265 °C
